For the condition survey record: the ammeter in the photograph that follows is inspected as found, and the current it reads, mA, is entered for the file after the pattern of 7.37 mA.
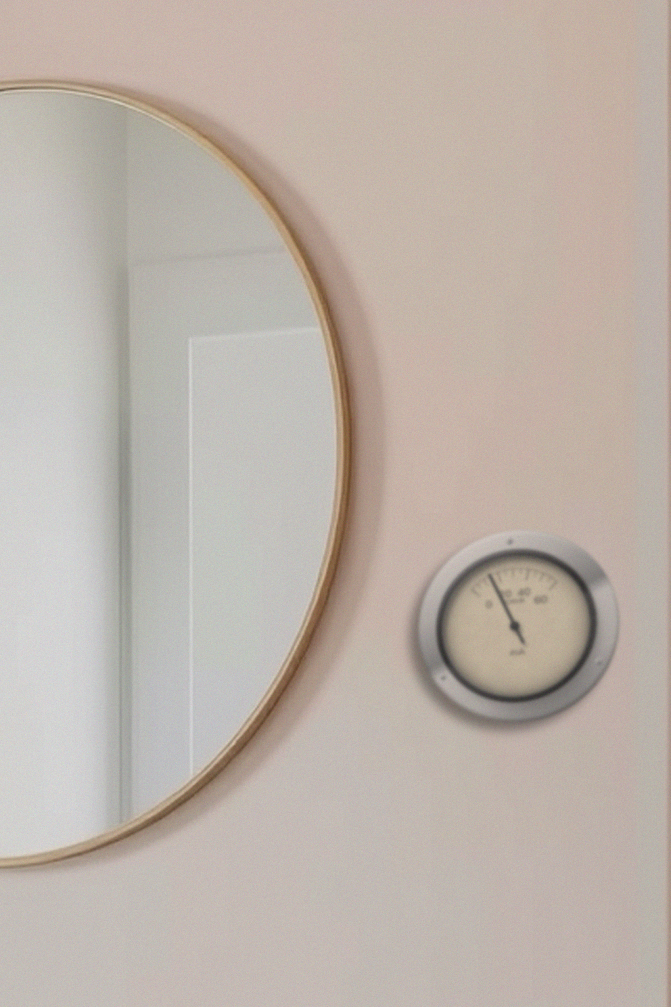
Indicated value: 15 mA
